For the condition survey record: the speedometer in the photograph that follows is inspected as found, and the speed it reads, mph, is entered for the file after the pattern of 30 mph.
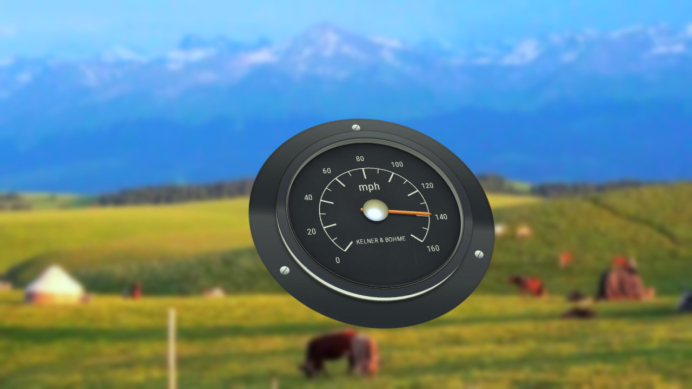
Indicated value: 140 mph
